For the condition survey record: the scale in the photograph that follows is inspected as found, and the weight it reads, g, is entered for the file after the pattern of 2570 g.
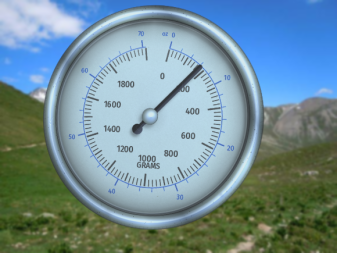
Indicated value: 180 g
